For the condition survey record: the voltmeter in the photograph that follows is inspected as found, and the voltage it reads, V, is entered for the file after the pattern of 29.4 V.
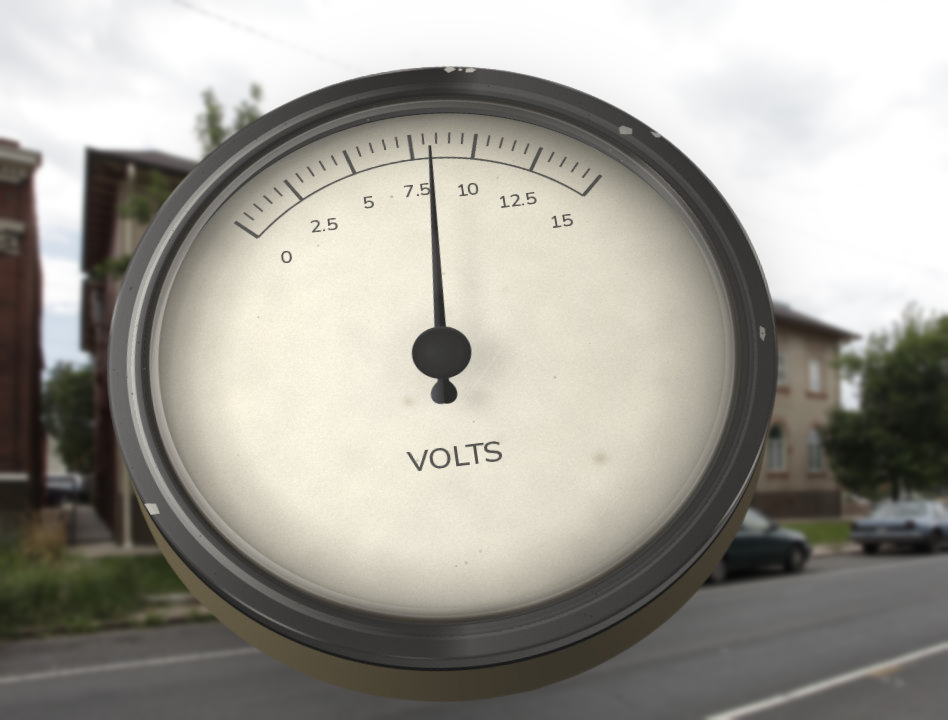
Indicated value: 8.25 V
